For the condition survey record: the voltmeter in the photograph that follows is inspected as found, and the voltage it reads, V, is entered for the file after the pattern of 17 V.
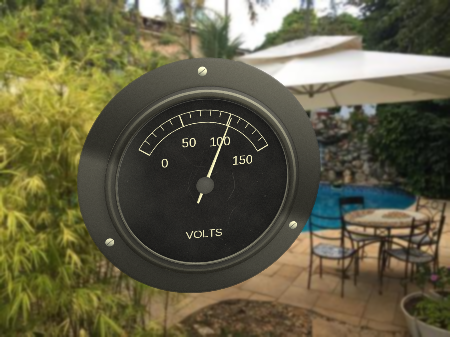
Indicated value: 100 V
